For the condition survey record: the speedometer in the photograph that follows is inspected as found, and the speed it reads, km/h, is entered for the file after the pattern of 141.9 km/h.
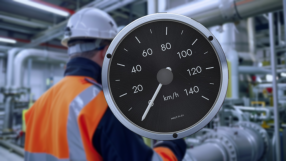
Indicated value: 0 km/h
